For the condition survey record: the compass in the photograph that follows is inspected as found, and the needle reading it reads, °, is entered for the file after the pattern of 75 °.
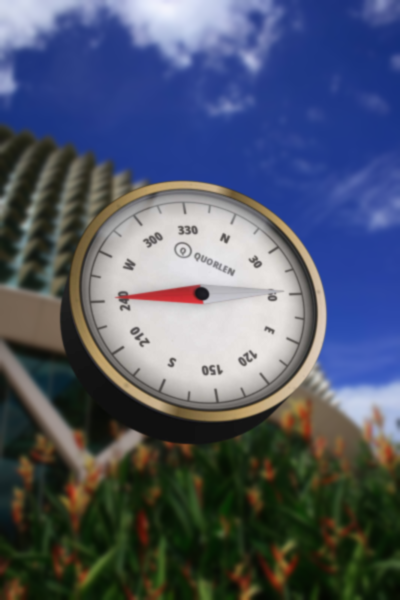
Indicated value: 240 °
